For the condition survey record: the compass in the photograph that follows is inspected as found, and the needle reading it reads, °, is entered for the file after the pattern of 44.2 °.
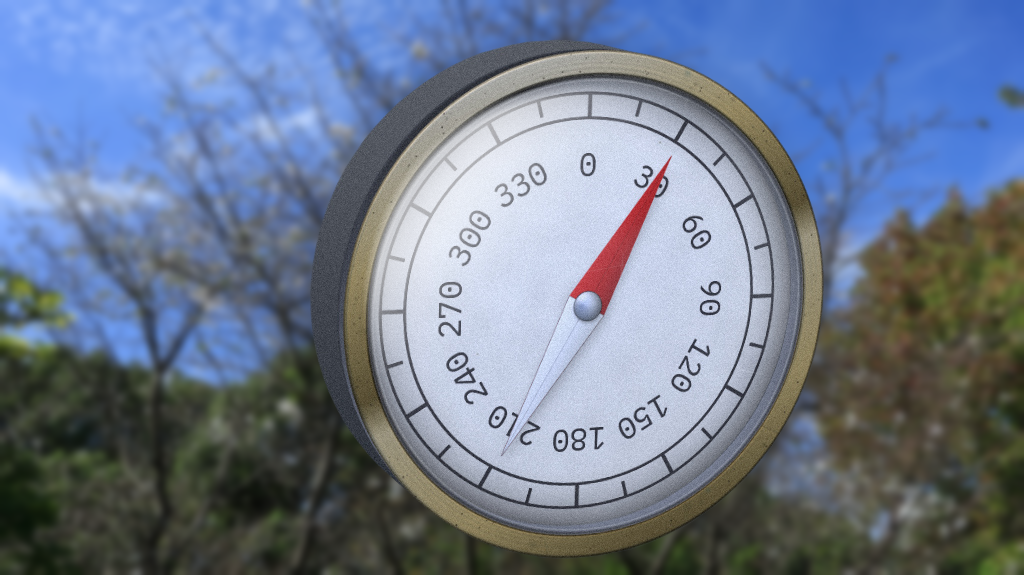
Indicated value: 30 °
